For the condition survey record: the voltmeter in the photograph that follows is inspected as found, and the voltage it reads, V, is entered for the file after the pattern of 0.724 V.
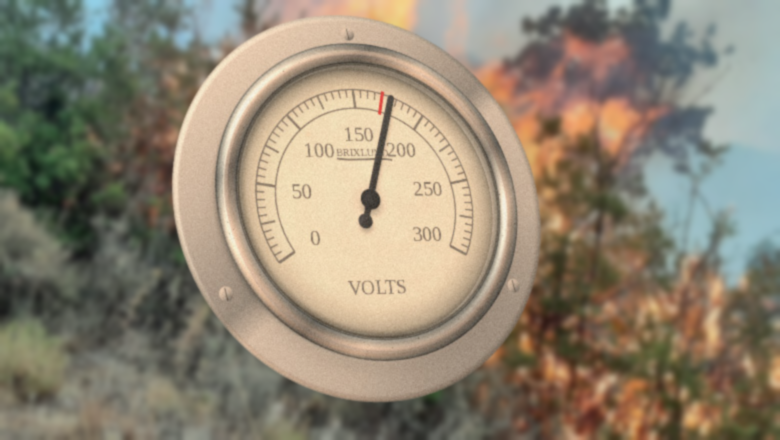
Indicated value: 175 V
